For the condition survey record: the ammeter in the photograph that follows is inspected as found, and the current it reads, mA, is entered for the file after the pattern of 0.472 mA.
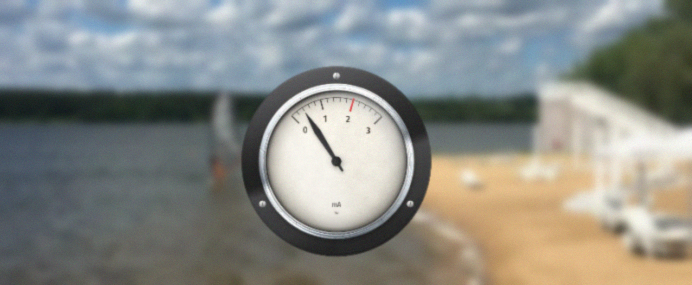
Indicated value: 0.4 mA
